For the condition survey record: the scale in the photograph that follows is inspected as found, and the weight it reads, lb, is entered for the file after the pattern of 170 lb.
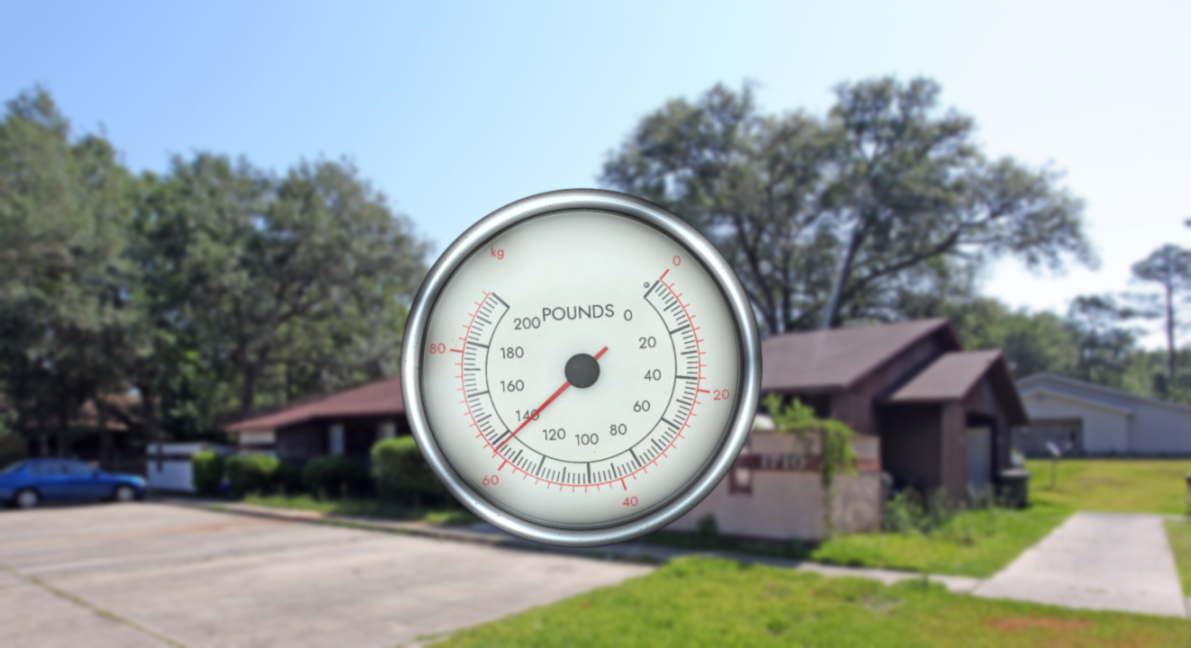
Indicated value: 138 lb
